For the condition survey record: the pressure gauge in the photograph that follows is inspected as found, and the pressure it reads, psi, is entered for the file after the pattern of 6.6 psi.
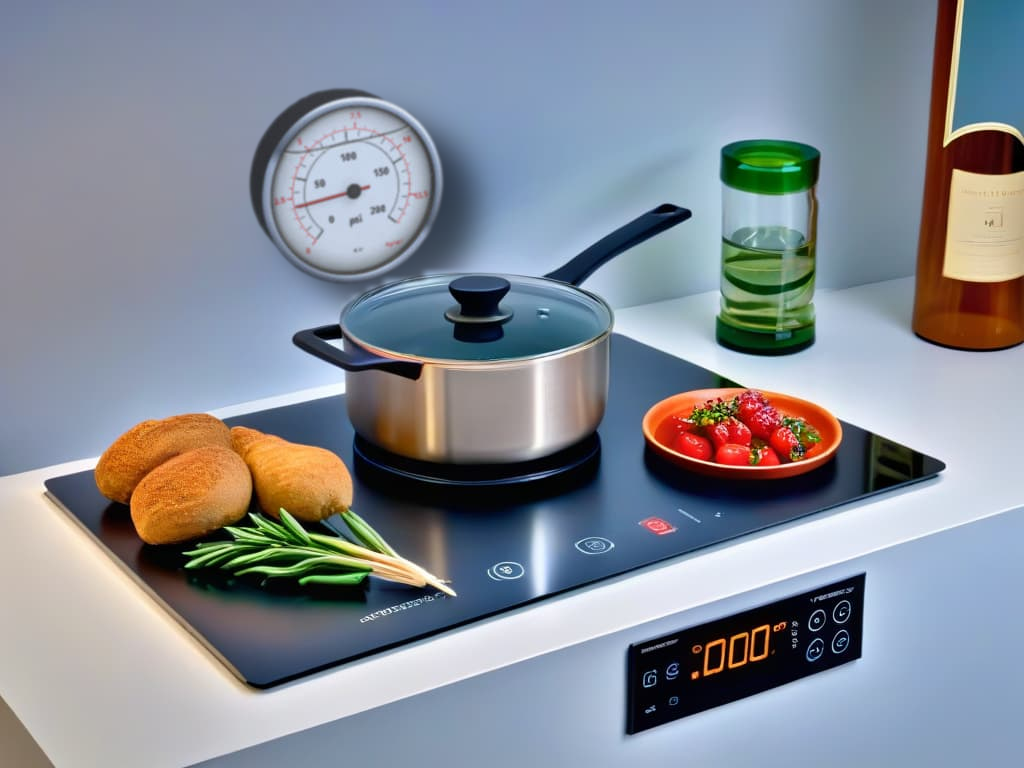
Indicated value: 30 psi
